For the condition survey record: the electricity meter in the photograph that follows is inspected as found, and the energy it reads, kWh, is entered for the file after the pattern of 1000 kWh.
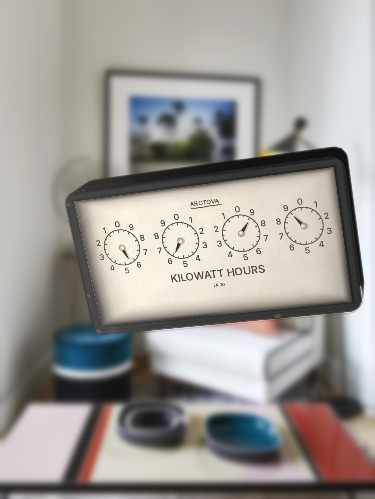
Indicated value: 5589 kWh
